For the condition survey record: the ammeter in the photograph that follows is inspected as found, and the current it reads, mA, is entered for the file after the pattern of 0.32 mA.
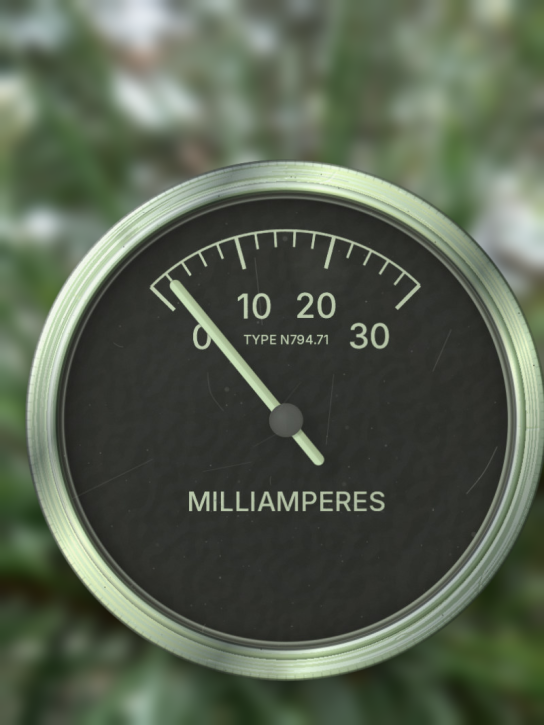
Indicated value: 2 mA
